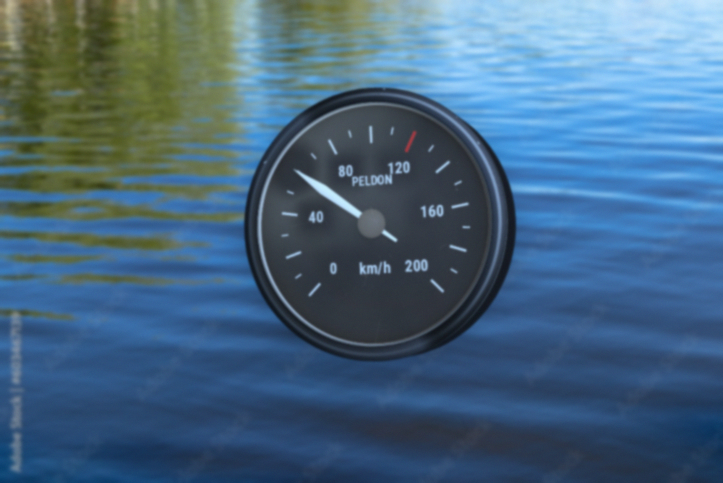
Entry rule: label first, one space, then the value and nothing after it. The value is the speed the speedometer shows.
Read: 60 km/h
